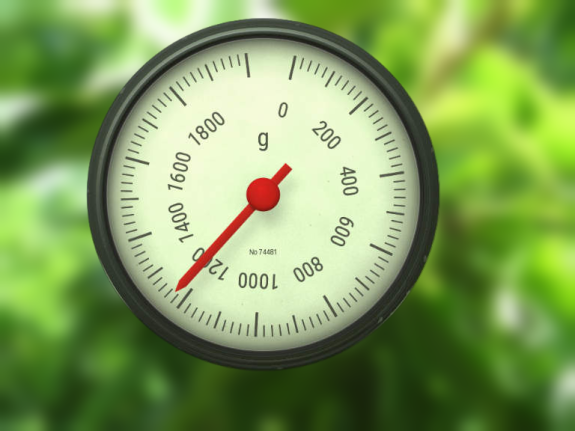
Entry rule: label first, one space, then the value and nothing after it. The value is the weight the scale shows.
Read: 1230 g
